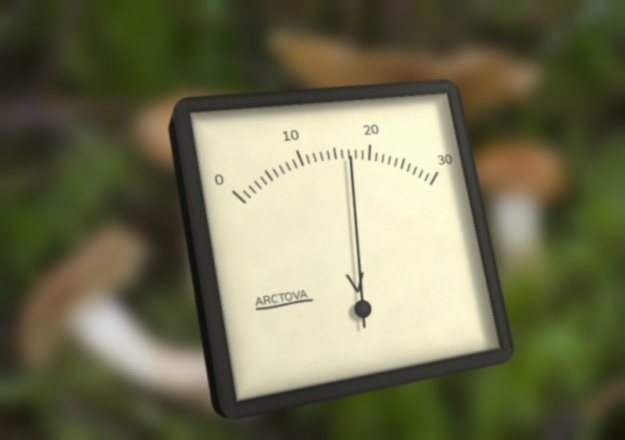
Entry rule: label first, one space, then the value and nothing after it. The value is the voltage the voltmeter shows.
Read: 17 V
